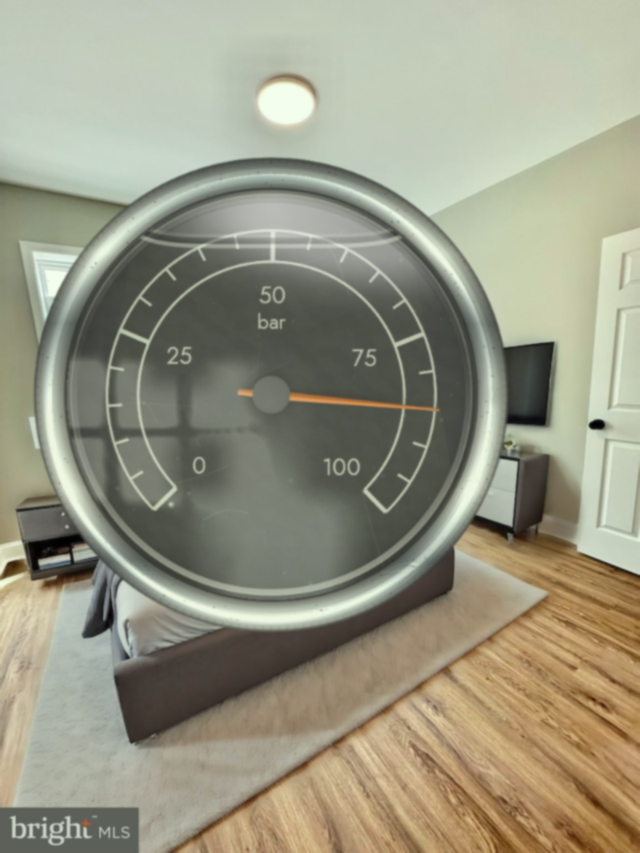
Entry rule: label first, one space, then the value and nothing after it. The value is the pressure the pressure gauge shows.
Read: 85 bar
